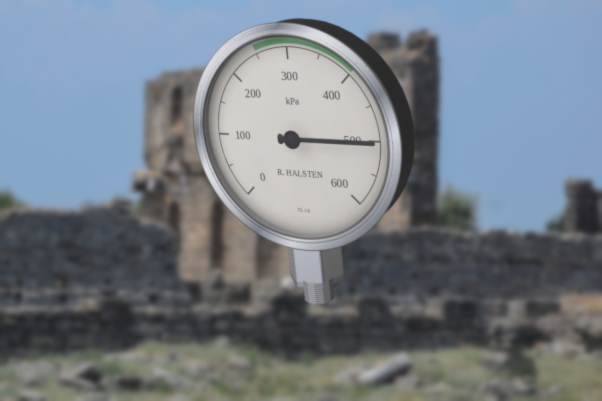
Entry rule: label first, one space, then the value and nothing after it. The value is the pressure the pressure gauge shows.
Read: 500 kPa
